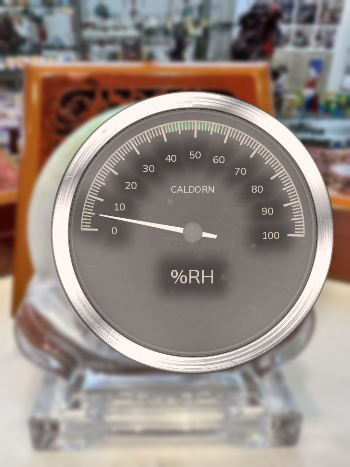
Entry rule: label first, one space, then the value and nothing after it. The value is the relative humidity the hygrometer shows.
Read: 5 %
